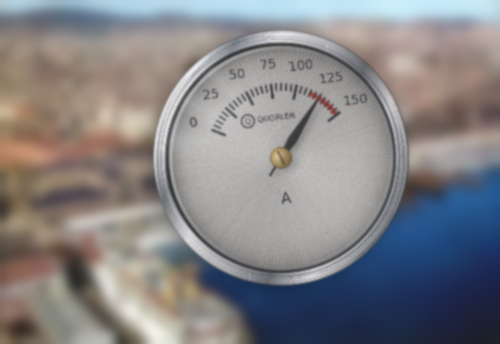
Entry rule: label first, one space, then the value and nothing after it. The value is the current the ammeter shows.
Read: 125 A
